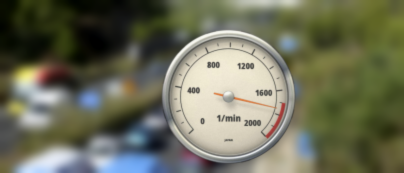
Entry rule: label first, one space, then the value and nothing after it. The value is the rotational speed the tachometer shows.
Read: 1750 rpm
